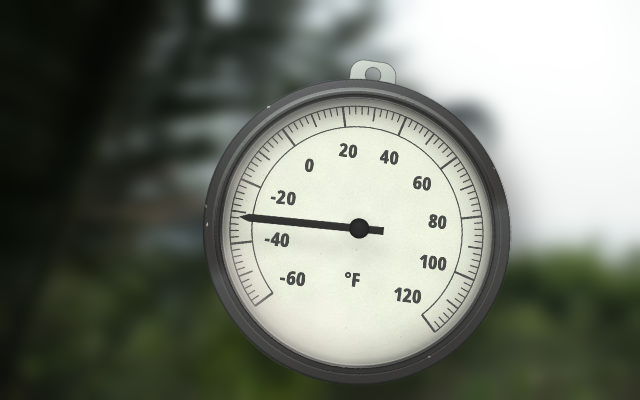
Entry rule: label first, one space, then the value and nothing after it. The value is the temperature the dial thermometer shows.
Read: -32 °F
